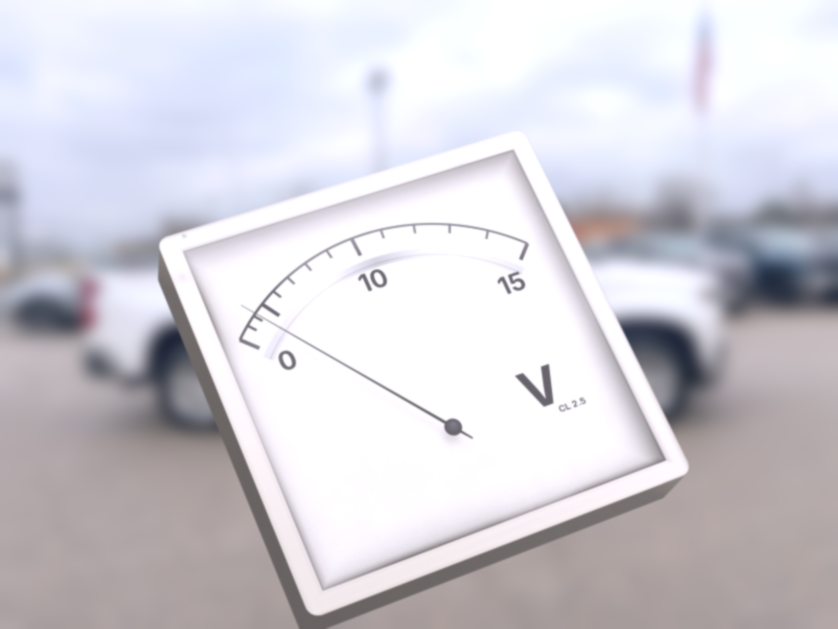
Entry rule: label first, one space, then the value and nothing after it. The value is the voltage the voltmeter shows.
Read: 4 V
